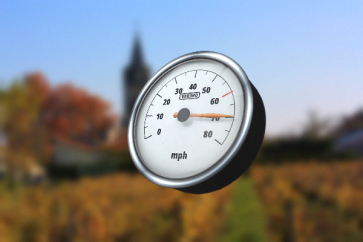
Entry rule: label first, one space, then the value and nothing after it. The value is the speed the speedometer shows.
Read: 70 mph
